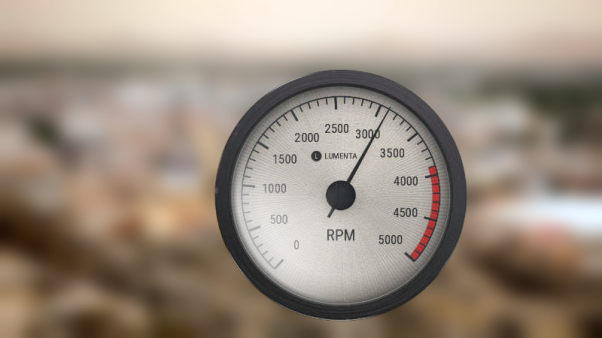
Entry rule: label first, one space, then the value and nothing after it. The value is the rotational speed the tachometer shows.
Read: 3100 rpm
